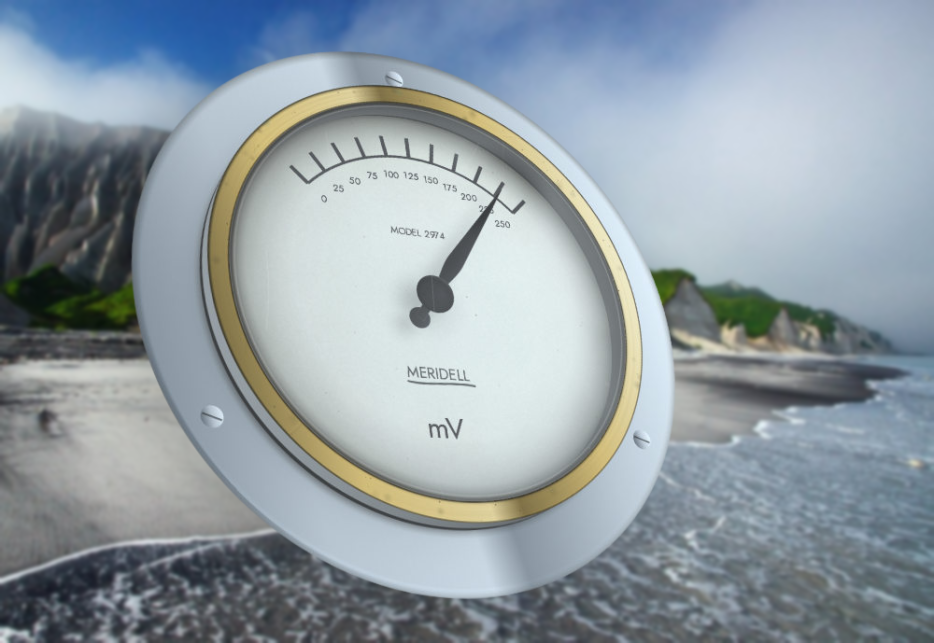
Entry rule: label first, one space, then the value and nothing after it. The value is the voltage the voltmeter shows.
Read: 225 mV
